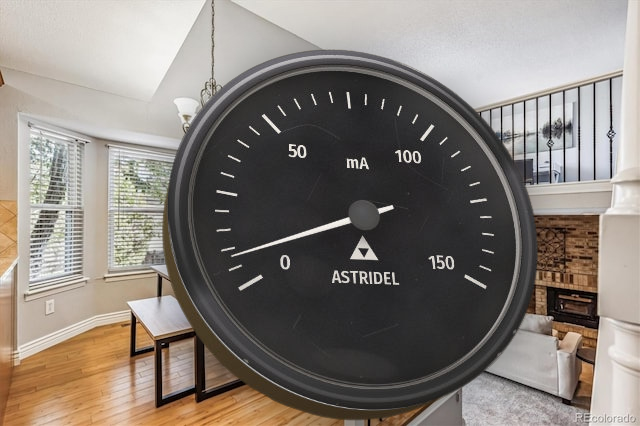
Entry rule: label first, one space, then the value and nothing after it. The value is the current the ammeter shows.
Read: 7.5 mA
